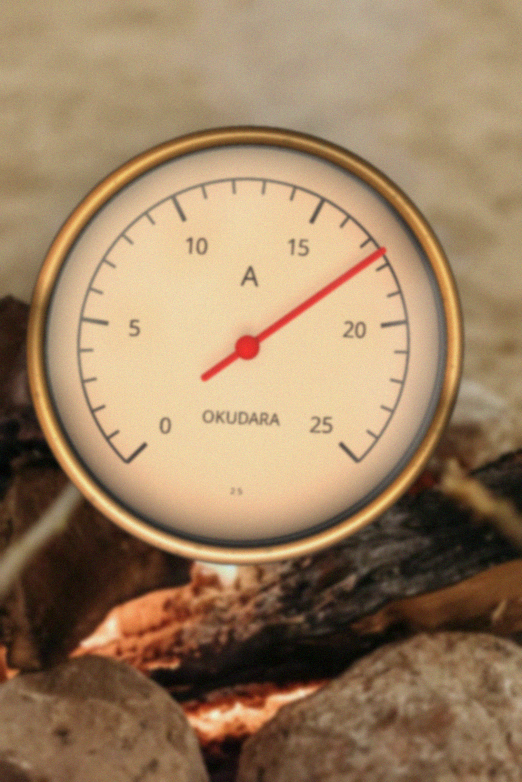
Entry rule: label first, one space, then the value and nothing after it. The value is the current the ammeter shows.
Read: 17.5 A
